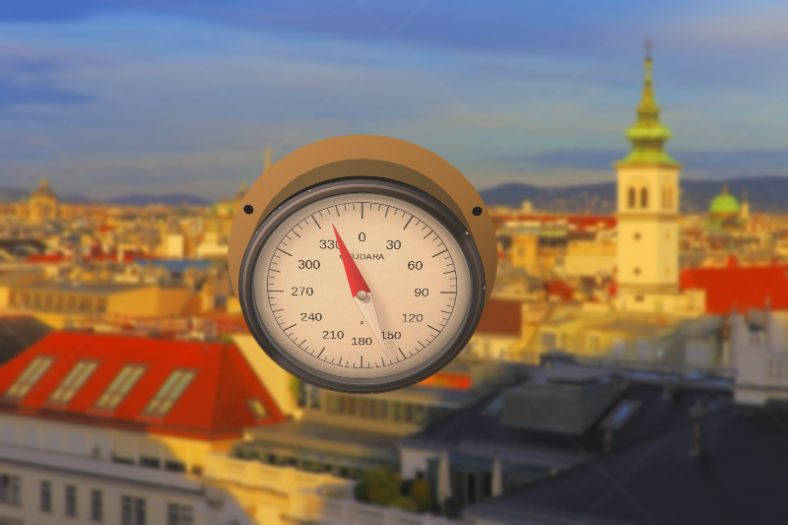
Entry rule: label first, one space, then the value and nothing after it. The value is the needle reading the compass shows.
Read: 340 °
